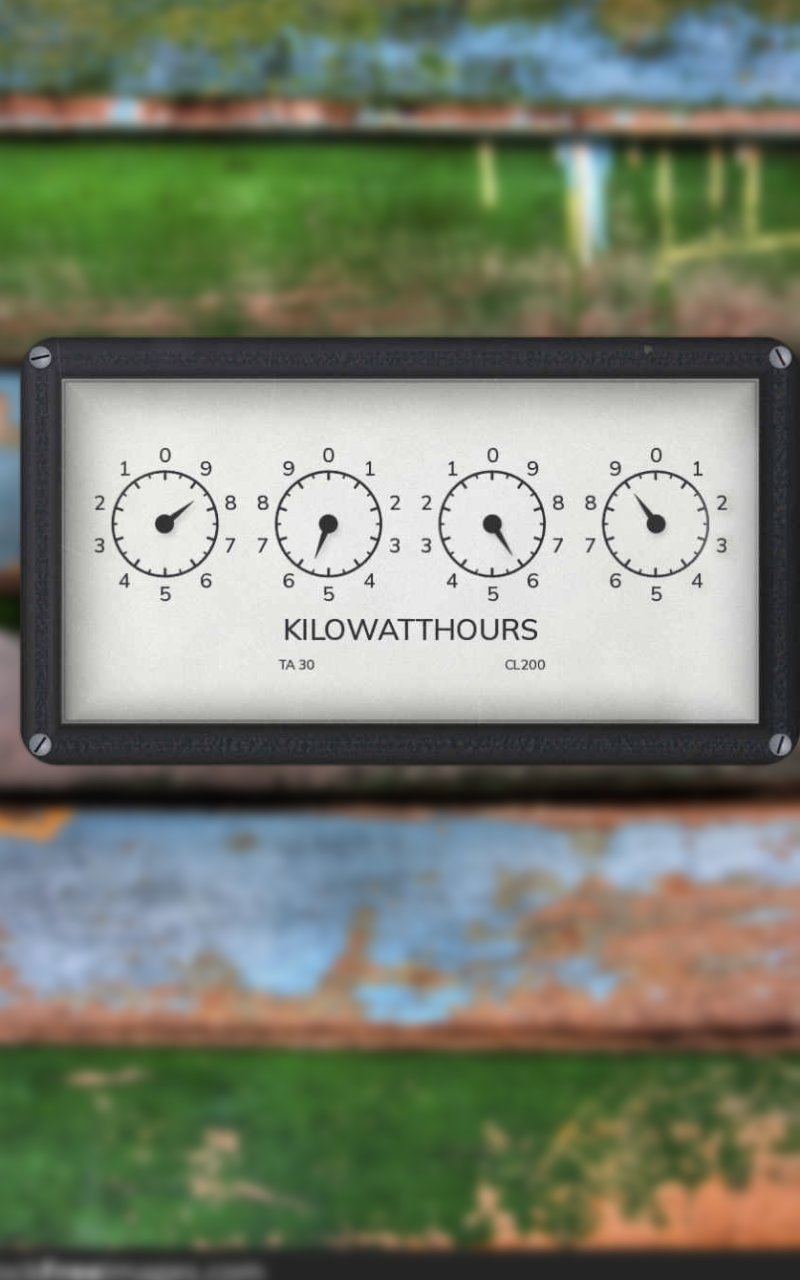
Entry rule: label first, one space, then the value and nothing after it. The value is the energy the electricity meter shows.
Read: 8559 kWh
